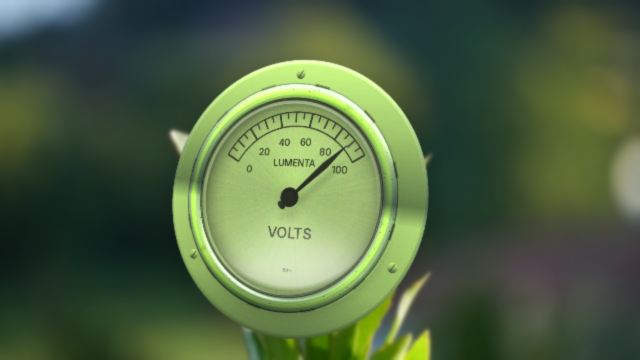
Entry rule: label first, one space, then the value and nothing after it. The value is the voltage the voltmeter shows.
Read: 90 V
